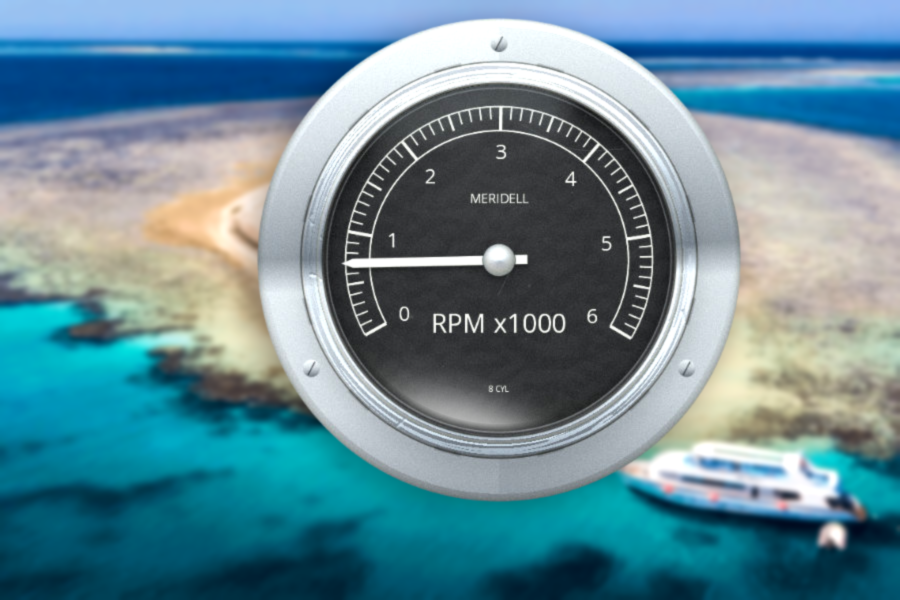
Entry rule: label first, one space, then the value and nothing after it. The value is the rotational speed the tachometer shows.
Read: 700 rpm
